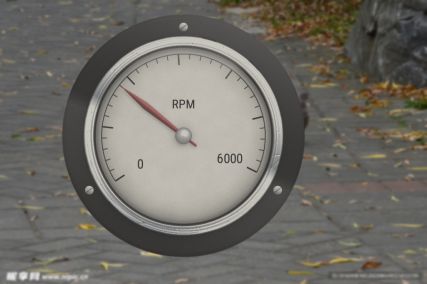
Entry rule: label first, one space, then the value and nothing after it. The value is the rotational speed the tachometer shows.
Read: 1800 rpm
